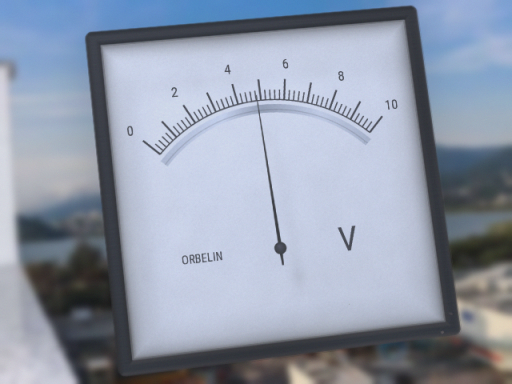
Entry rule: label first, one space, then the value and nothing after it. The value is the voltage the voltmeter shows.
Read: 4.8 V
